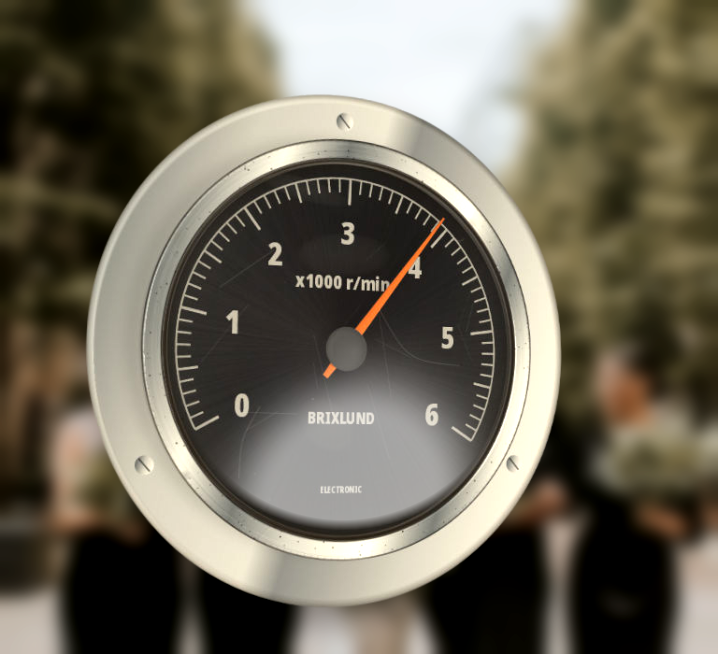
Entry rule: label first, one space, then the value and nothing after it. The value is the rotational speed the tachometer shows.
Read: 3900 rpm
